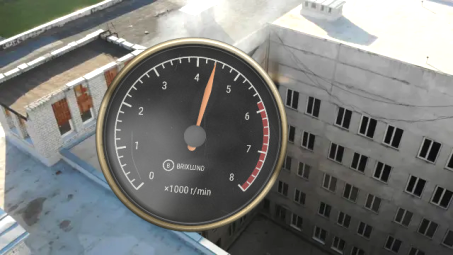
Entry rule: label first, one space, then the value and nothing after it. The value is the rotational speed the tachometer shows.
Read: 4400 rpm
